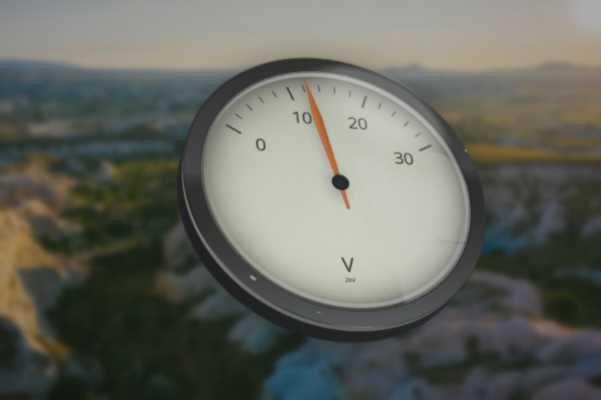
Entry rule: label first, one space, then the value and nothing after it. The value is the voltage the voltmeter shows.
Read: 12 V
